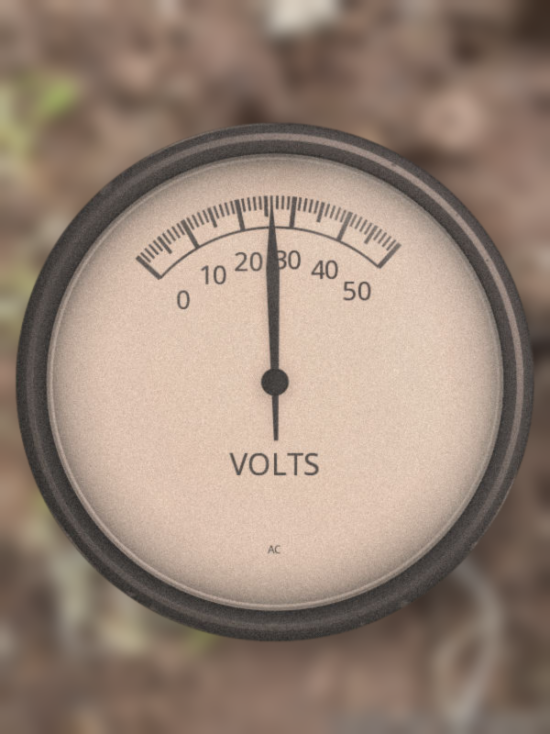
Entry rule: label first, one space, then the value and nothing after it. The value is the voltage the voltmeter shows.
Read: 26 V
